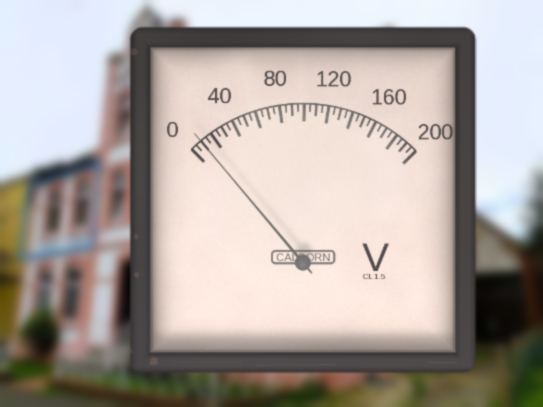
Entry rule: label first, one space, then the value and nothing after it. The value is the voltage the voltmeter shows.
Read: 10 V
